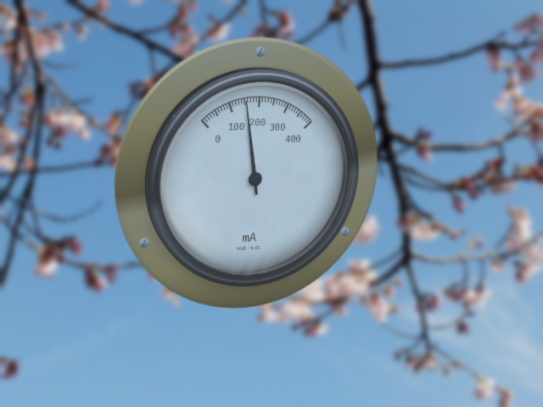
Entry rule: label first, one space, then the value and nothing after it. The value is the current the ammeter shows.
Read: 150 mA
